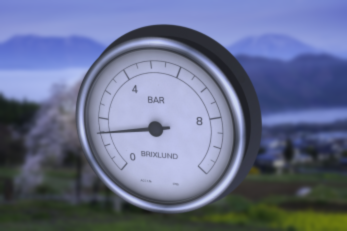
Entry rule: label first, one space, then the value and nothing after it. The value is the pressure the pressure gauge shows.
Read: 1.5 bar
